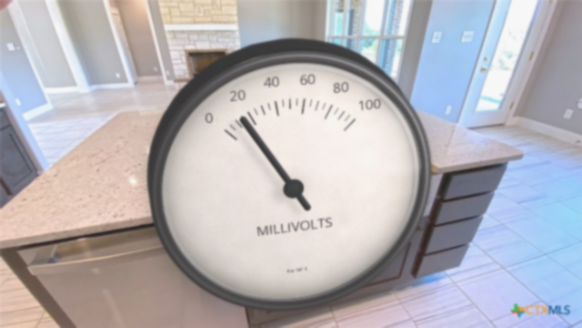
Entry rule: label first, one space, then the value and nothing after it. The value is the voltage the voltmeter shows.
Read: 15 mV
